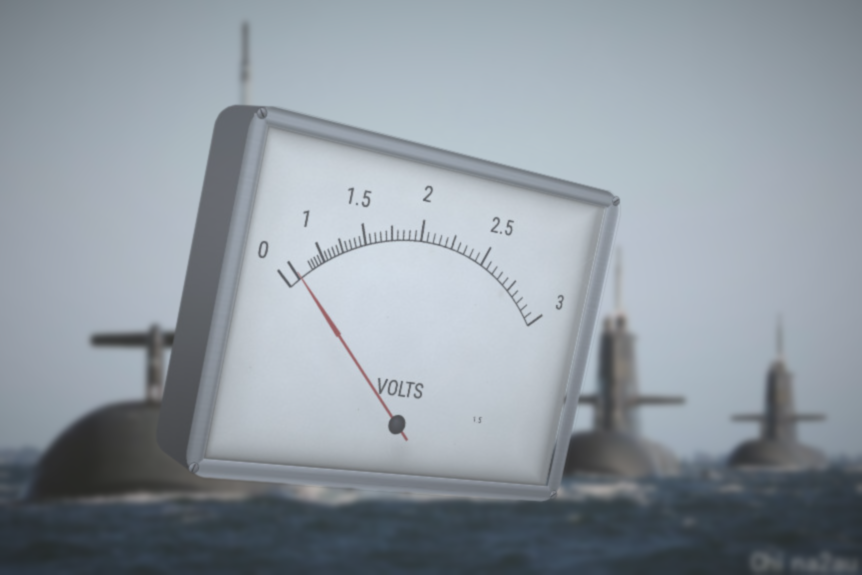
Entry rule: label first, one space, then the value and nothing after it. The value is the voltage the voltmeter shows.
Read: 0.5 V
